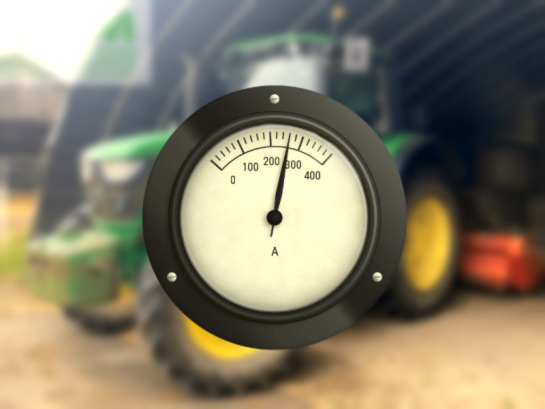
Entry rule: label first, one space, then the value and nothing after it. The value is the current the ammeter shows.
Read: 260 A
